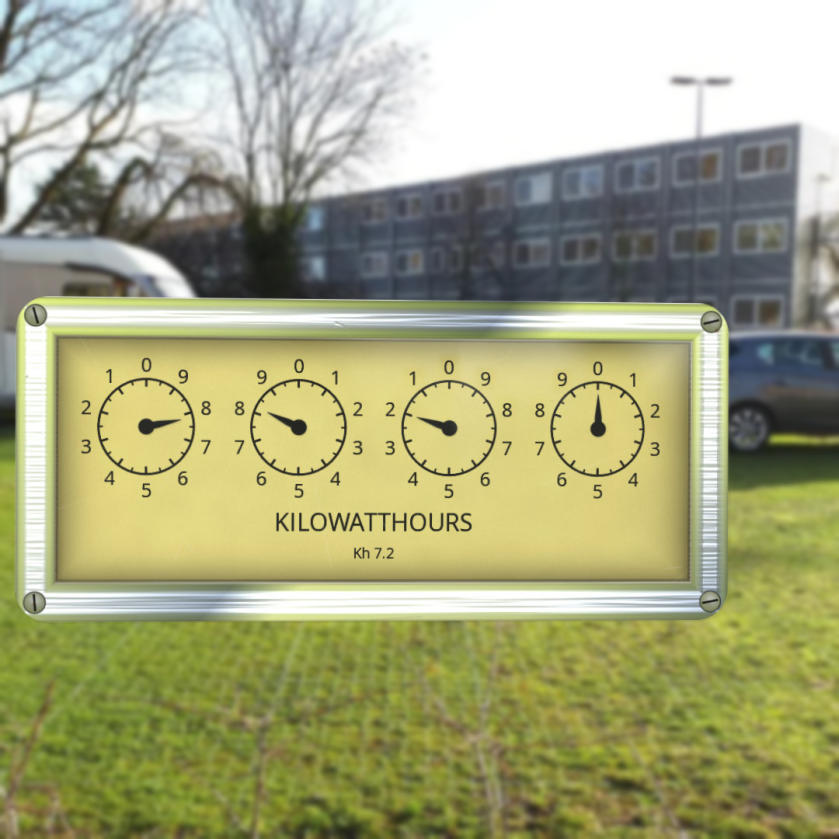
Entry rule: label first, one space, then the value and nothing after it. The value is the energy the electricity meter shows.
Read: 7820 kWh
